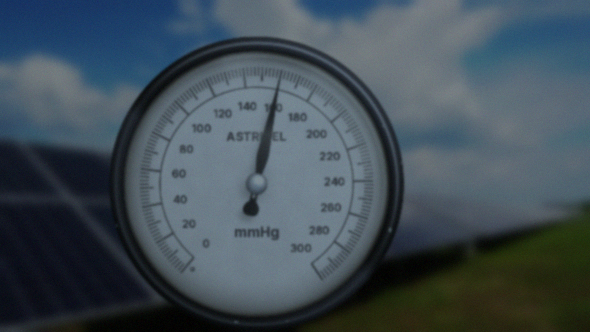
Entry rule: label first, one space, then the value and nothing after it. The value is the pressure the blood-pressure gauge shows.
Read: 160 mmHg
